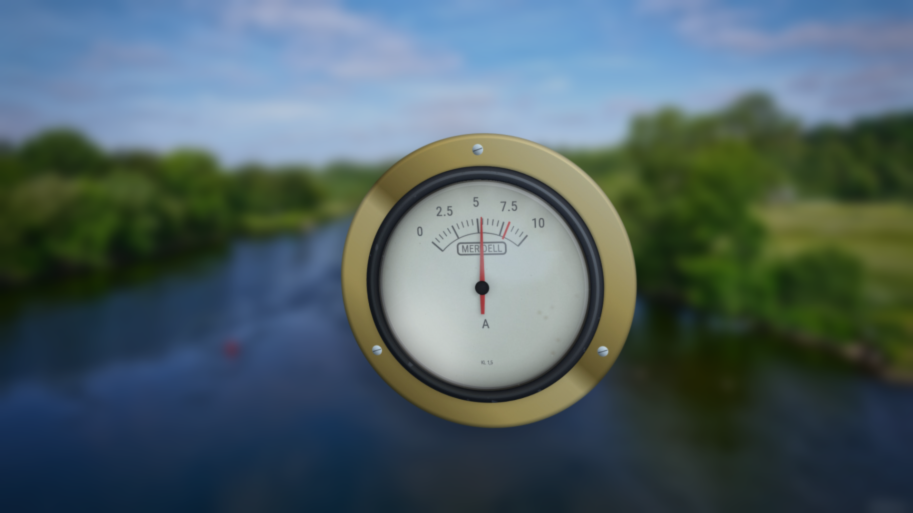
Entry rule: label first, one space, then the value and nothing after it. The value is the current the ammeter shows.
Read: 5.5 A
